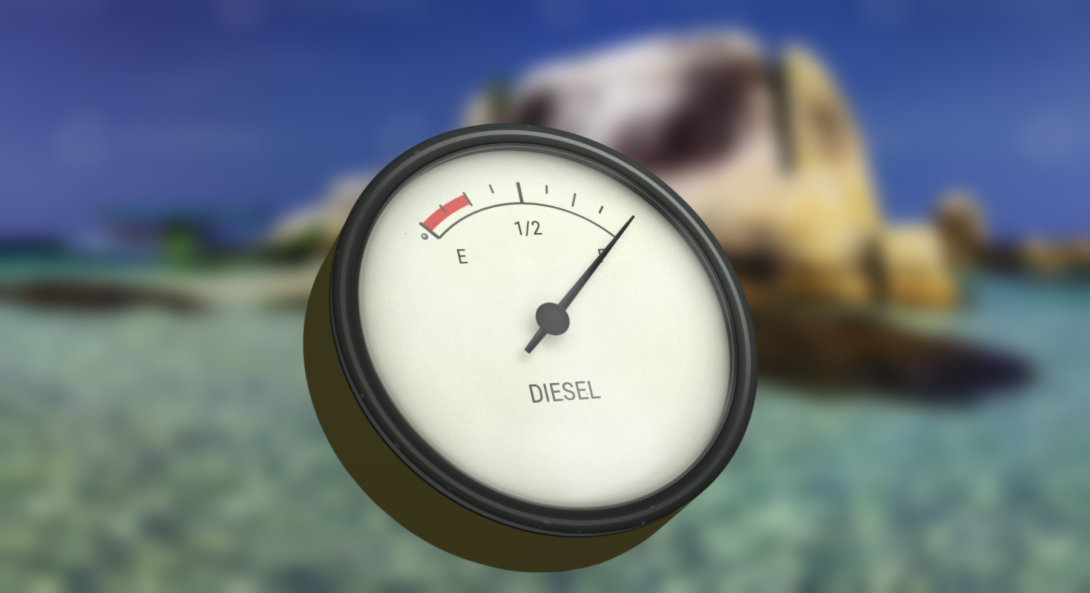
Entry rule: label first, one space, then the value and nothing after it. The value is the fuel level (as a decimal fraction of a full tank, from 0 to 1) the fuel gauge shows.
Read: 1
